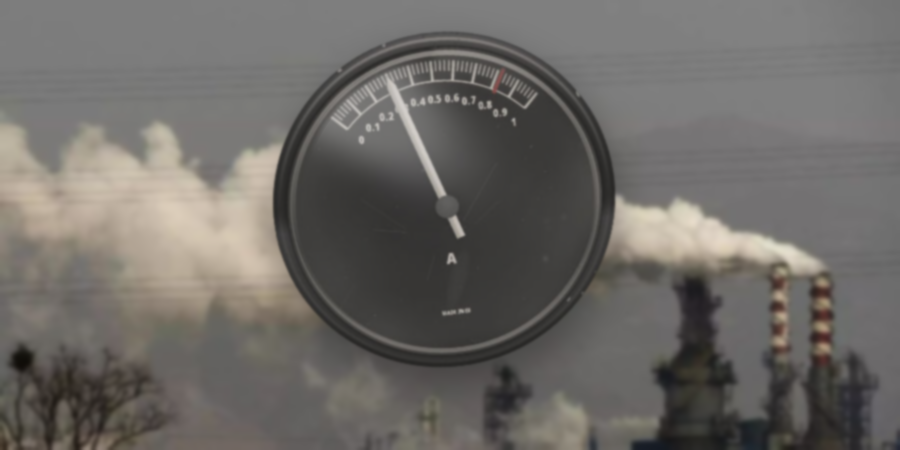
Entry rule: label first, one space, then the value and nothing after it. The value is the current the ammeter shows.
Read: 0.3 A
